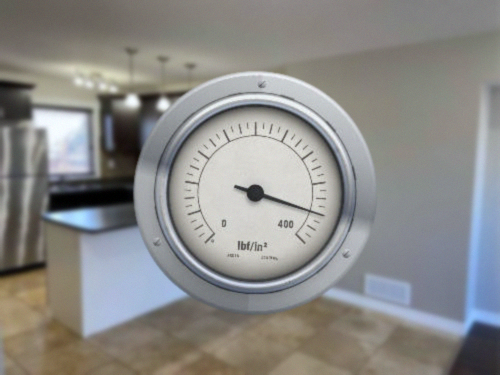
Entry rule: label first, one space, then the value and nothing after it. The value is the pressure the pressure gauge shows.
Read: 360 psi
